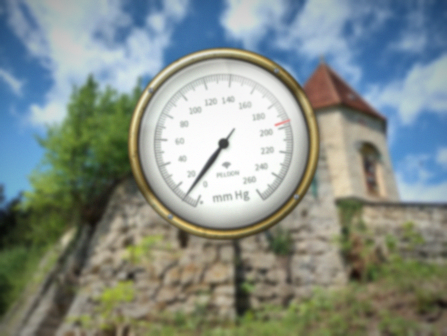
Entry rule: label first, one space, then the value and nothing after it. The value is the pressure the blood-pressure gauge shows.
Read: 10 mmHg
